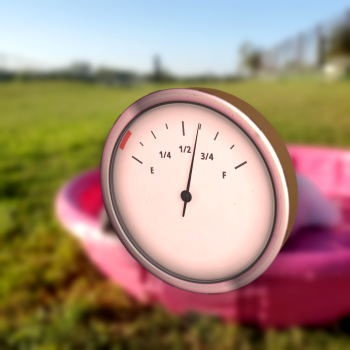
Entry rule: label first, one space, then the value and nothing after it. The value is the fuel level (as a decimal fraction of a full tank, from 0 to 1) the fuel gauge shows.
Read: 0.625
